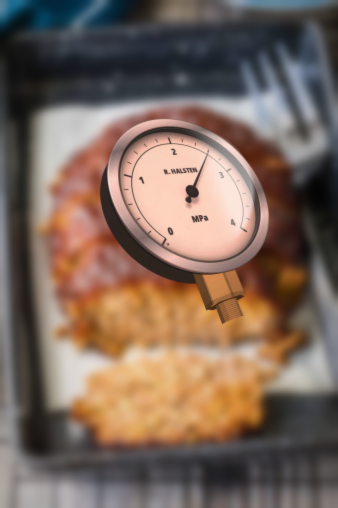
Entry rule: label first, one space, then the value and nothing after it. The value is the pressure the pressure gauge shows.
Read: 2.6 MPa
